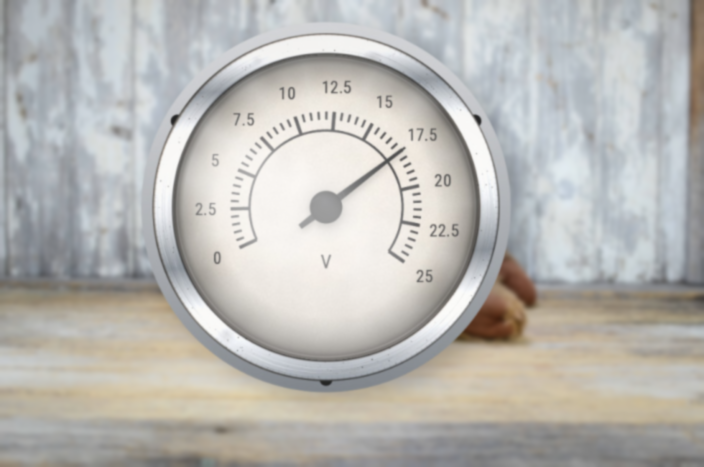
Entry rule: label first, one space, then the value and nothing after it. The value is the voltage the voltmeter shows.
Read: 17.5 V
